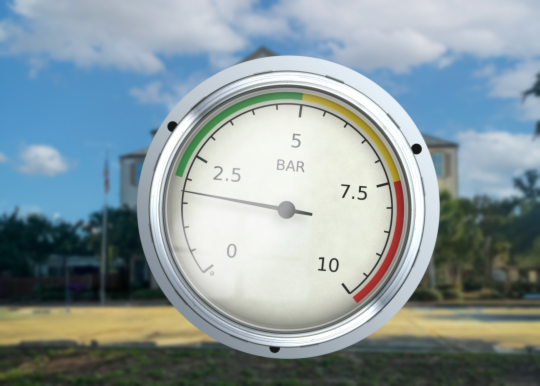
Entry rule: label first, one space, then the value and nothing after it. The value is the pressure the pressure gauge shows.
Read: 1.75 bar
